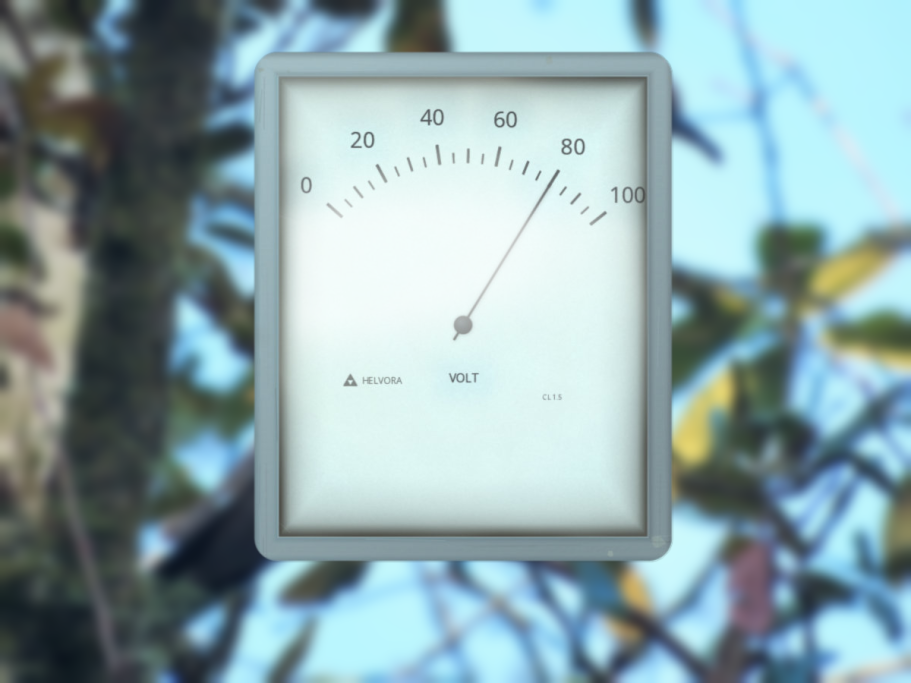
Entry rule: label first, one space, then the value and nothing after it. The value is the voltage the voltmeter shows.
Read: 80 V
